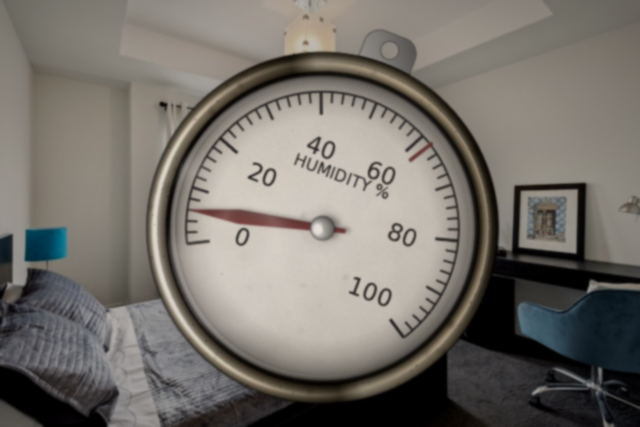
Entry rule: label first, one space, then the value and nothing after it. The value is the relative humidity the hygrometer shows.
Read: 6 %
